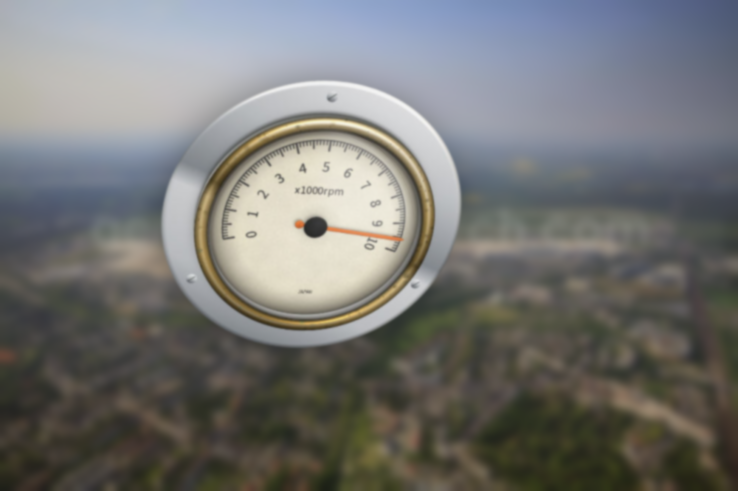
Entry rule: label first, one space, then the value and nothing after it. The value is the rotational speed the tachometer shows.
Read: 9500 rpm
